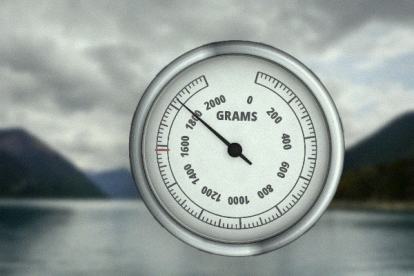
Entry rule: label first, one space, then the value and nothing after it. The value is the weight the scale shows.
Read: 1840 g
